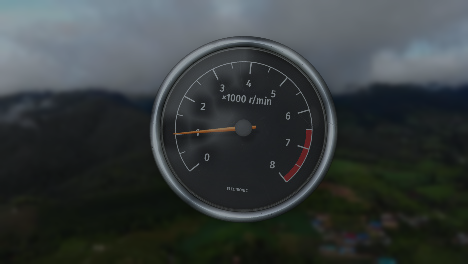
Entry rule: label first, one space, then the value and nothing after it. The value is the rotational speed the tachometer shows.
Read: 1000 rpm
